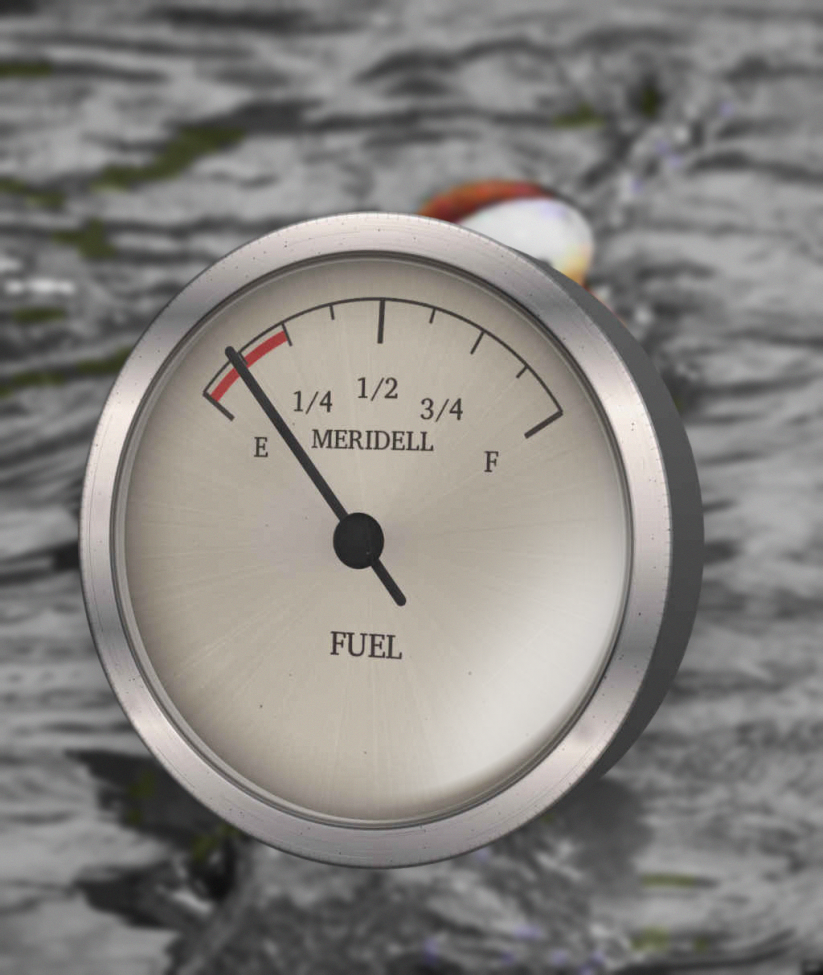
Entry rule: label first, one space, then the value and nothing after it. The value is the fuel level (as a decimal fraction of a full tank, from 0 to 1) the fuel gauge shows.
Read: 0.125
